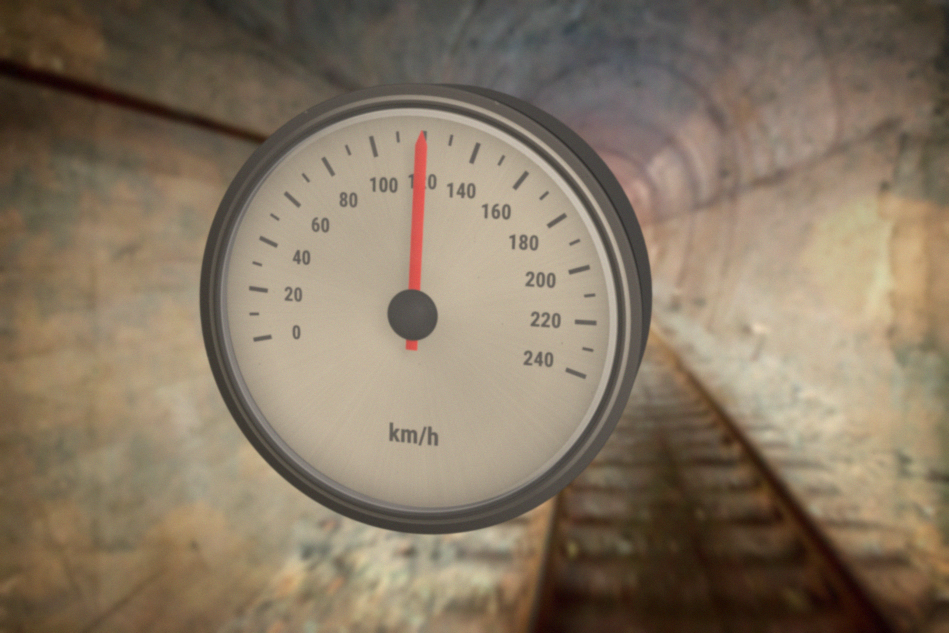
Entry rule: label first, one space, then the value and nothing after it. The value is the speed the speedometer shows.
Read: 120 km/h
